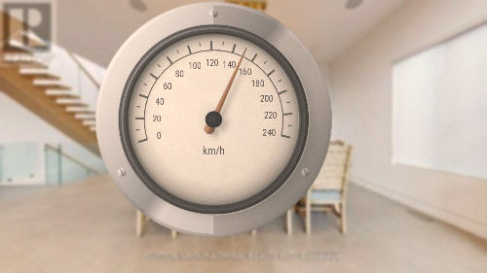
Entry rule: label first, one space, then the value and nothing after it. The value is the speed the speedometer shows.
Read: 150 km/h
